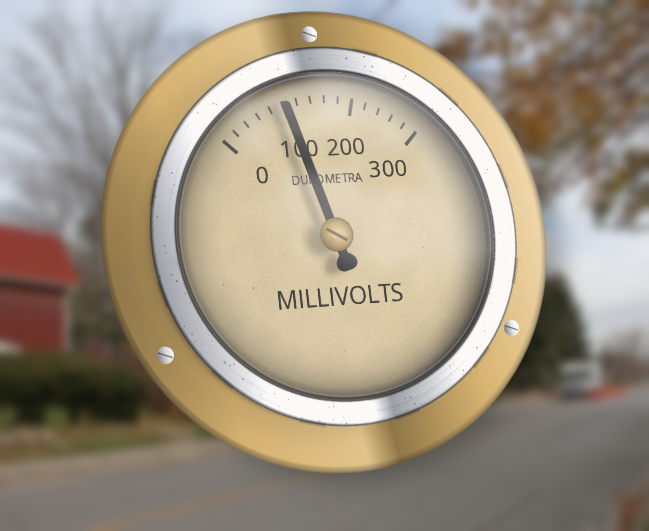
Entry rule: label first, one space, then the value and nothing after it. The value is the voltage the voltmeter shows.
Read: 100 mV
